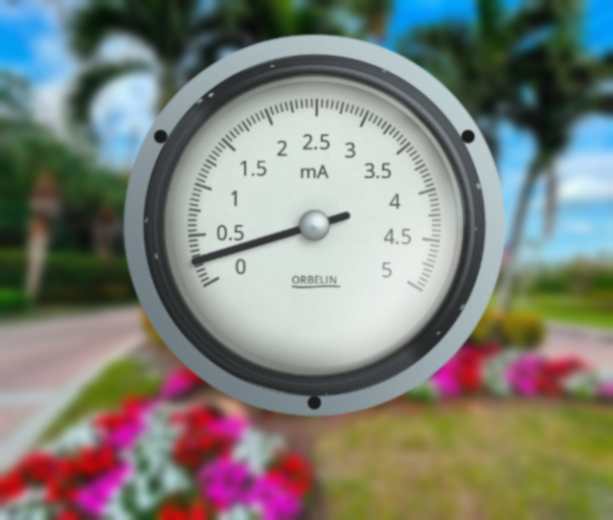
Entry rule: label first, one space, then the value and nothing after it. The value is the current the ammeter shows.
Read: 0.25 mA
